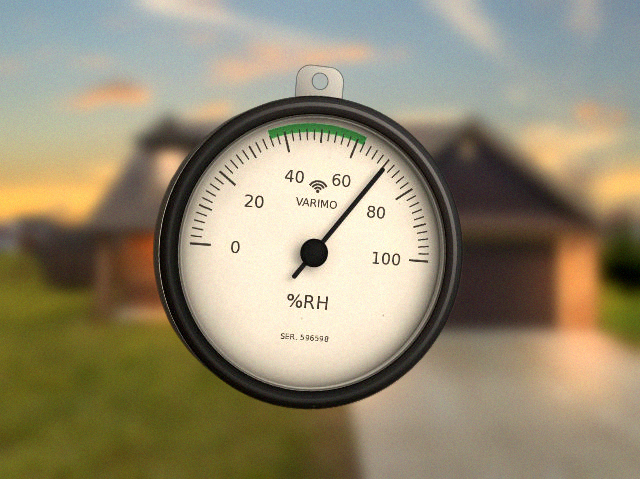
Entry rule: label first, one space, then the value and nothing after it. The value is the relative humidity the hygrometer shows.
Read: 70 %
